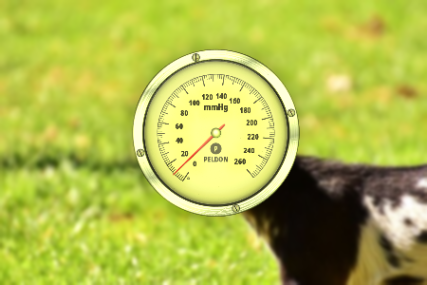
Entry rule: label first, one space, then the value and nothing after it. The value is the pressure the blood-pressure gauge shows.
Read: 10 mmHg
